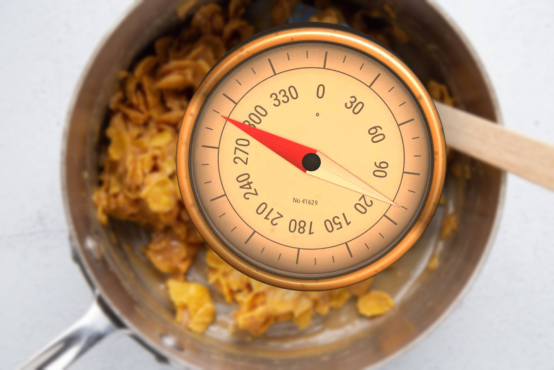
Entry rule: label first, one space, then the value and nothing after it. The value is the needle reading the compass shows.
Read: 290 °
